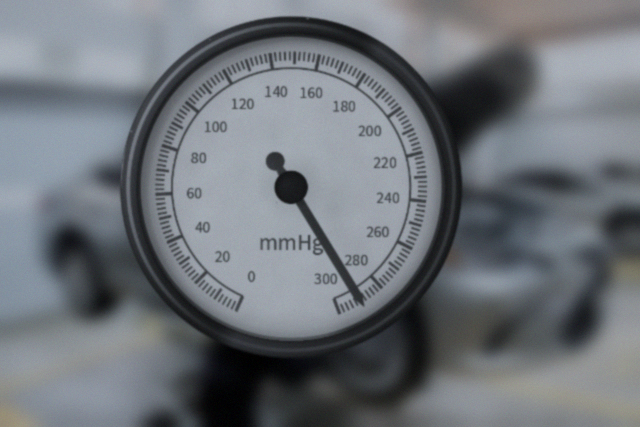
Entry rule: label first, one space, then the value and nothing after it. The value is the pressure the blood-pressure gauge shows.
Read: 290 mmHg
